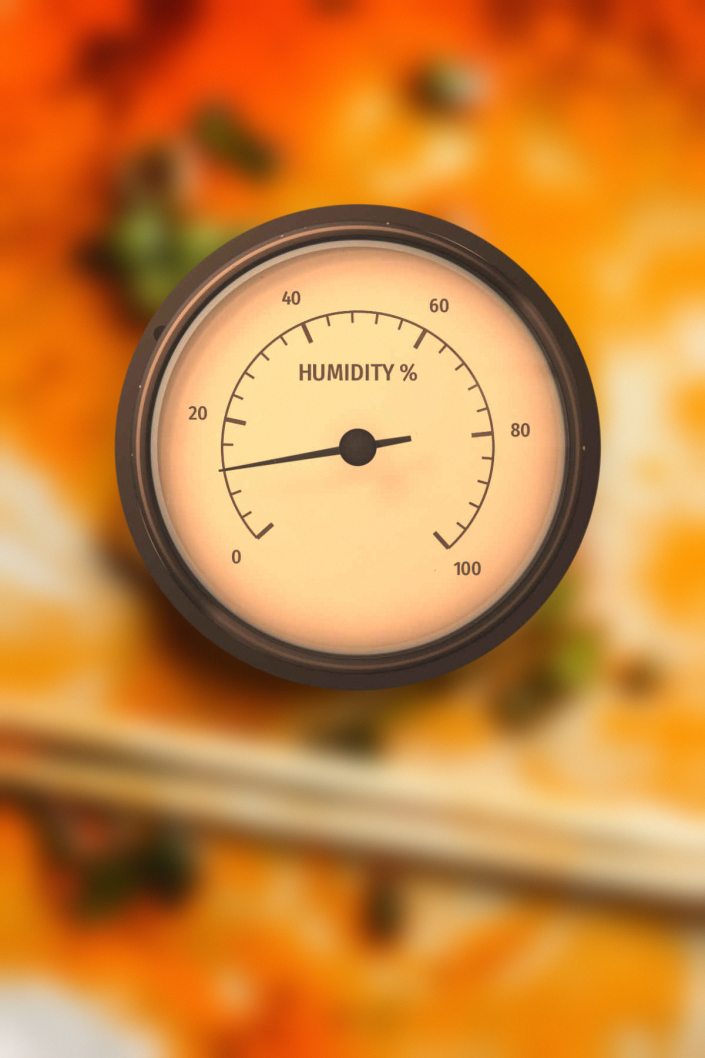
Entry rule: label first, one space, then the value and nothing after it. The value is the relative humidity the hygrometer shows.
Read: 12 %
